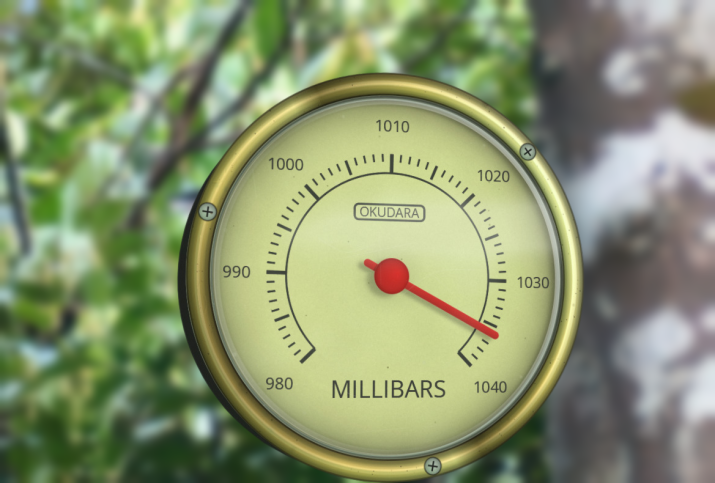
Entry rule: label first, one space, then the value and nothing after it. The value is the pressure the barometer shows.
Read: 1036 mbar
